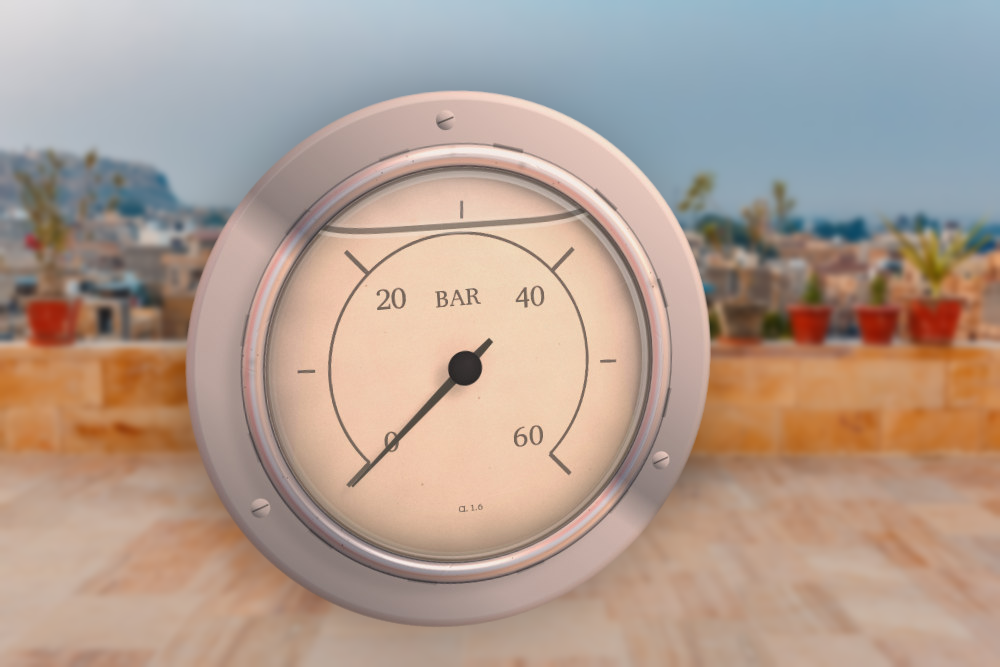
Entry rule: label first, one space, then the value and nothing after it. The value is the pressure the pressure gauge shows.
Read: 0 bar
